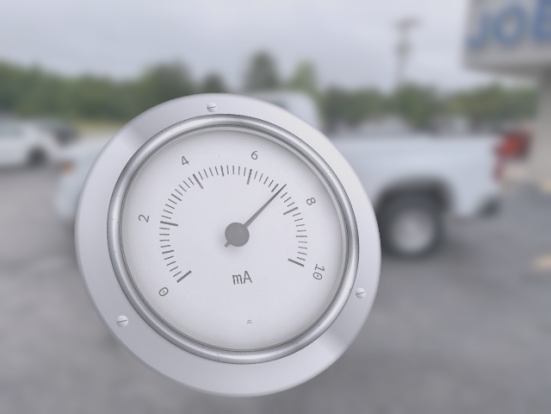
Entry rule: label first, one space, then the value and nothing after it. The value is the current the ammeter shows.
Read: 7.2 mA
